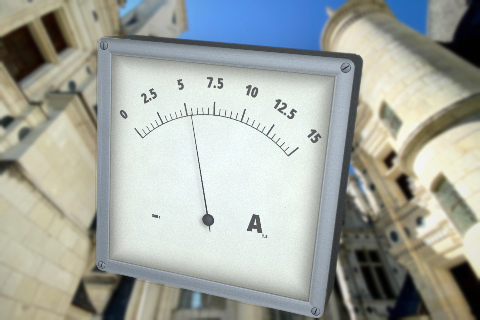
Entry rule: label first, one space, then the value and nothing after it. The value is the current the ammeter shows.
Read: 5.5 A
